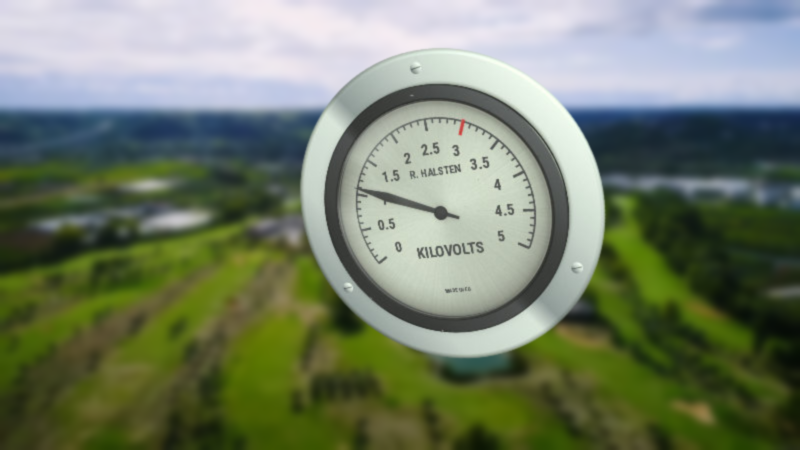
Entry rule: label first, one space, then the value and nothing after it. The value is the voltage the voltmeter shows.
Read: 1.1 kV
